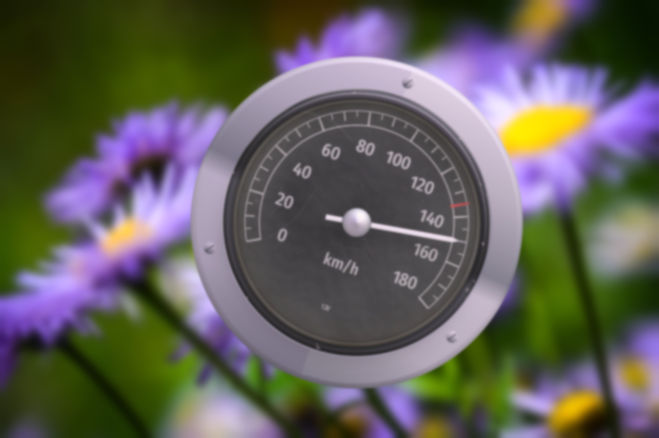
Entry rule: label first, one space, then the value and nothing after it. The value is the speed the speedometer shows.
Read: 150 km/h
